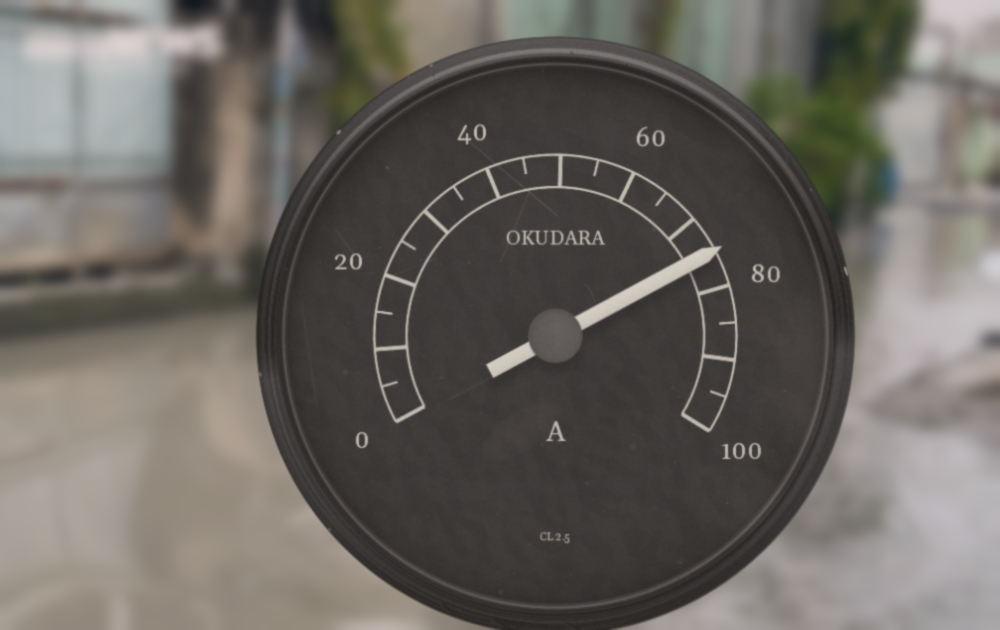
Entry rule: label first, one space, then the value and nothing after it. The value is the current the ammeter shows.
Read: 75 A
